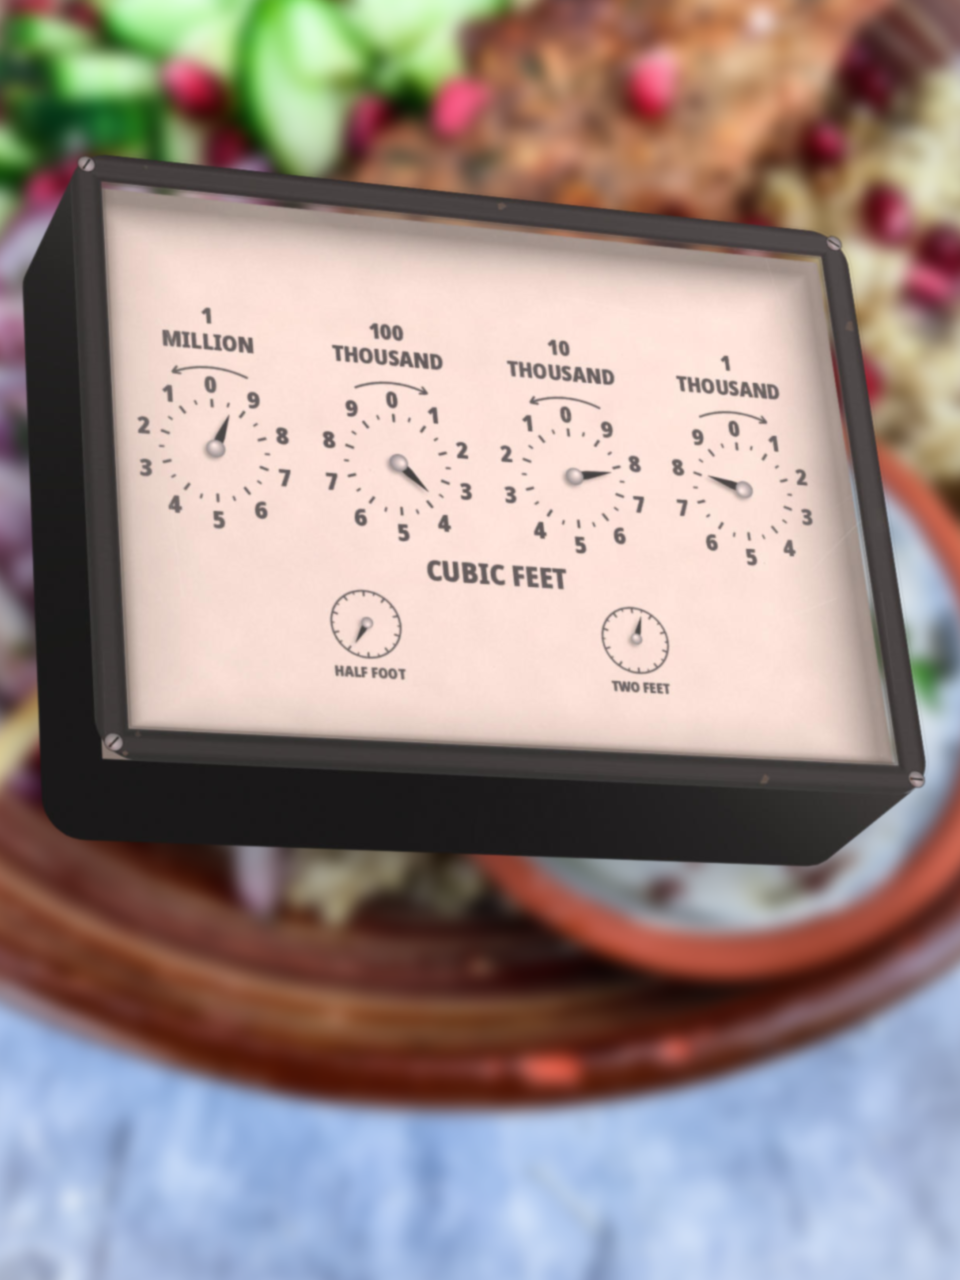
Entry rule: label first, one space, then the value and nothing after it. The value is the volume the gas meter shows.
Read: 937800 ft³
